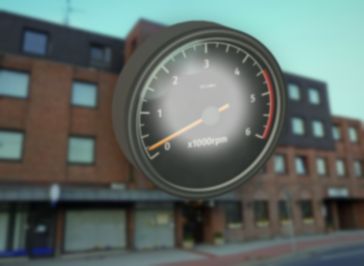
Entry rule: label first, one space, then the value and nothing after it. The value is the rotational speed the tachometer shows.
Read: 250 rpm
